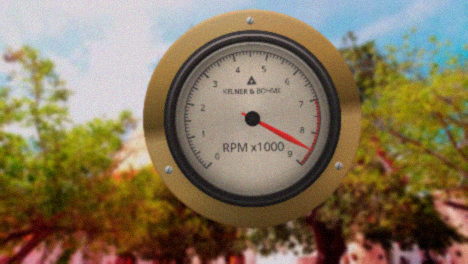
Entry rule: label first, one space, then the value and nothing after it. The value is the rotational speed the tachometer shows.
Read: 8500 rpm
